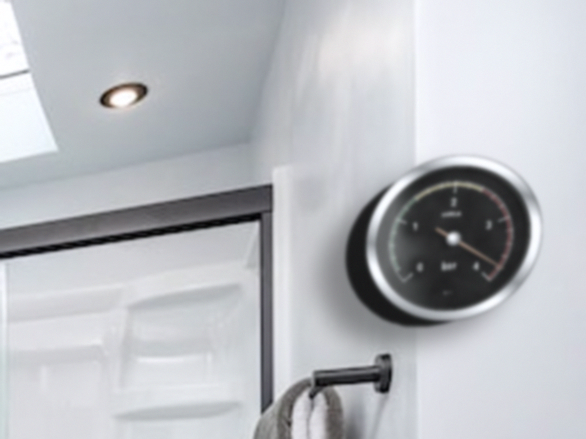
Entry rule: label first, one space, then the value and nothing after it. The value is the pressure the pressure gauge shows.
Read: 3.8 bar
